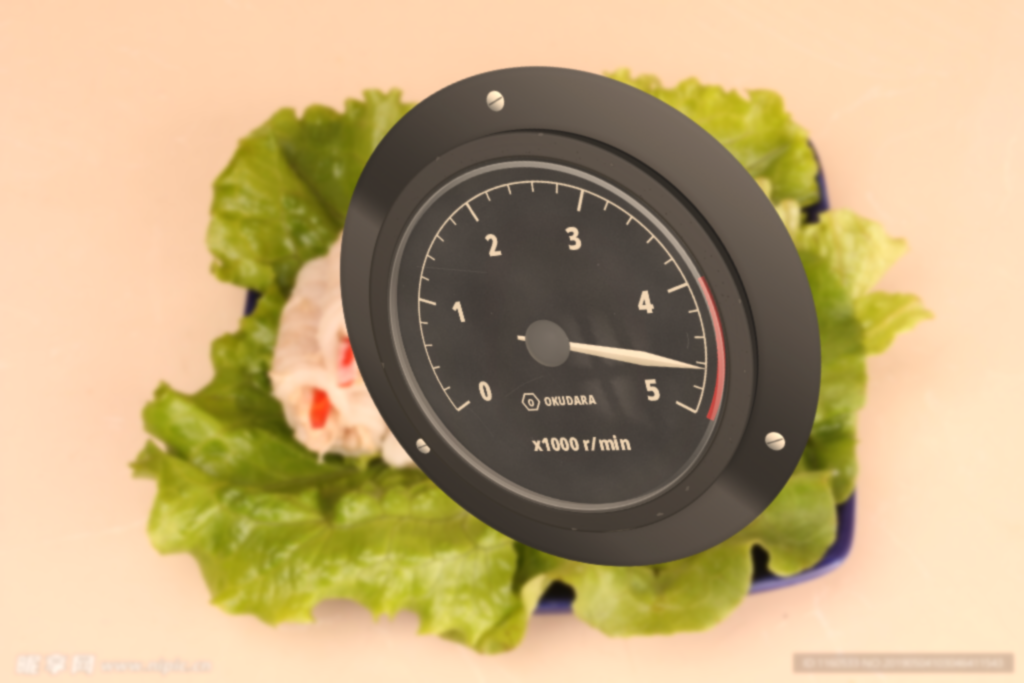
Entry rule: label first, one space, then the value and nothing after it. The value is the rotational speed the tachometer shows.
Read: 4600 rpm
